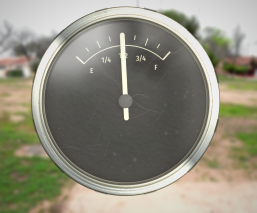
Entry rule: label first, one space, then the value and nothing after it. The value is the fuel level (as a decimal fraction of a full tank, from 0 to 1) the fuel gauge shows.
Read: 0.5
